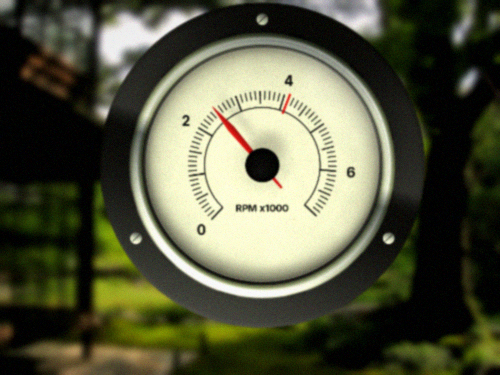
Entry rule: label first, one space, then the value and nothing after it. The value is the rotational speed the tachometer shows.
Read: 2500 rpm
